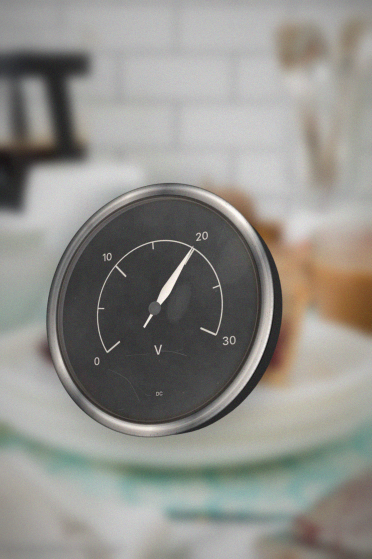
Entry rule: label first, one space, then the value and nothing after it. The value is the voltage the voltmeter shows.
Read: 20 V
